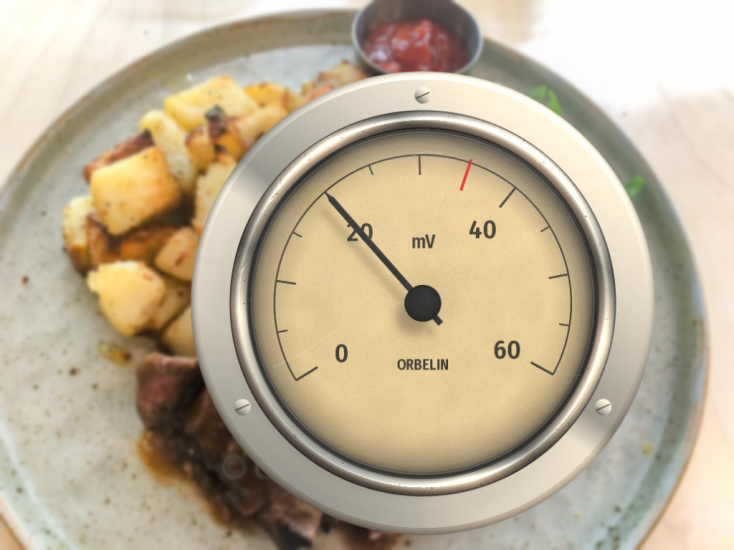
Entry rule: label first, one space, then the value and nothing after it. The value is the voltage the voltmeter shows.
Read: 20 mV
